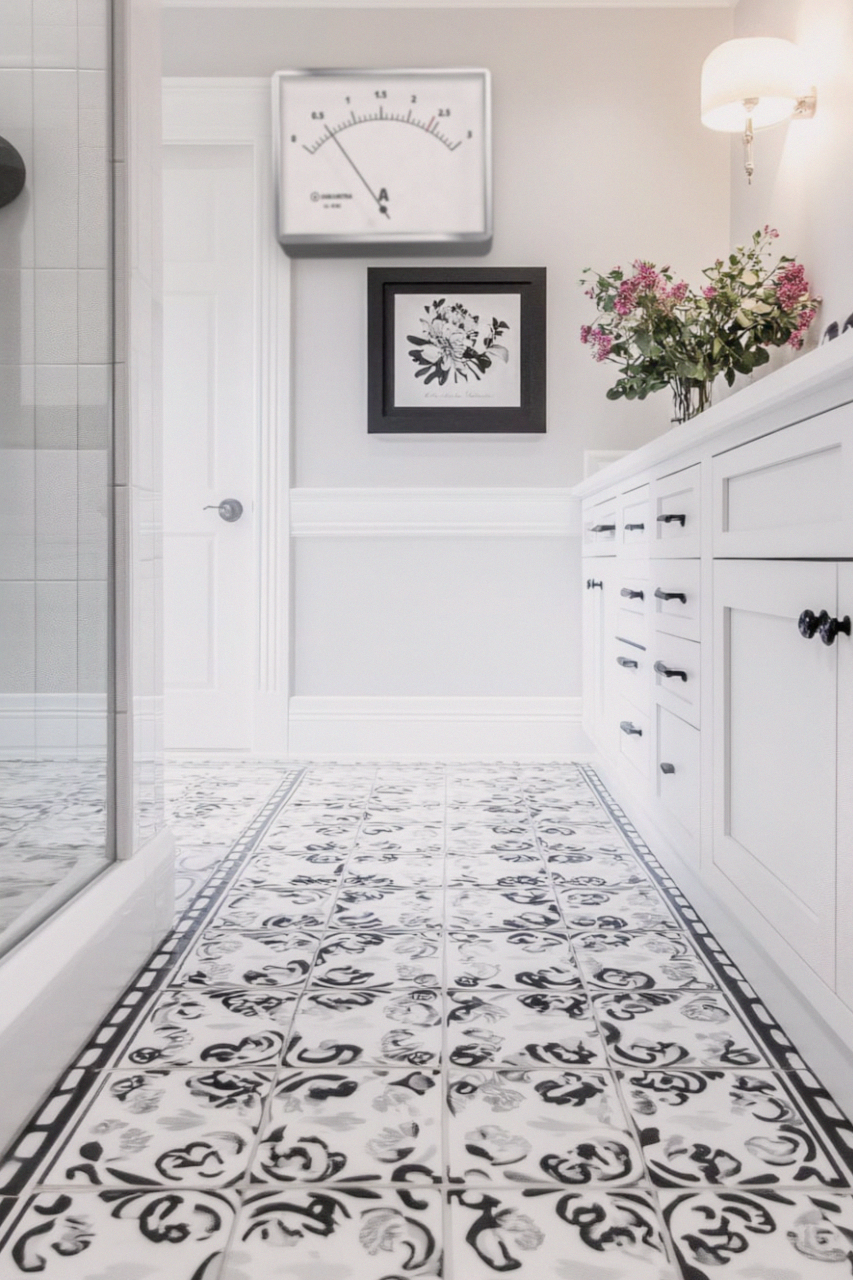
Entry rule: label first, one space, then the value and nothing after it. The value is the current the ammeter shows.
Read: 0.5 A
